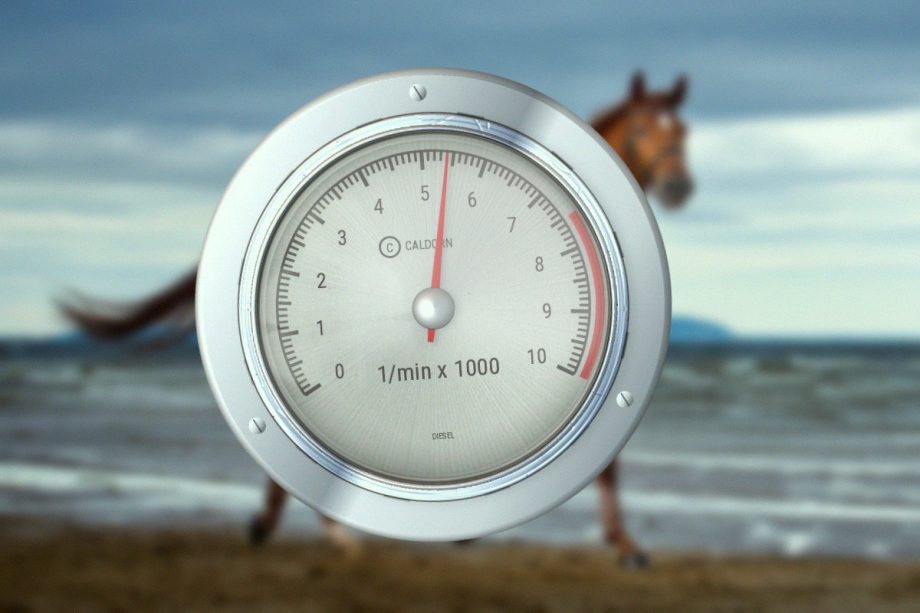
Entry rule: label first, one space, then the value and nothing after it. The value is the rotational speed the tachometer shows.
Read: 5400 rpm
